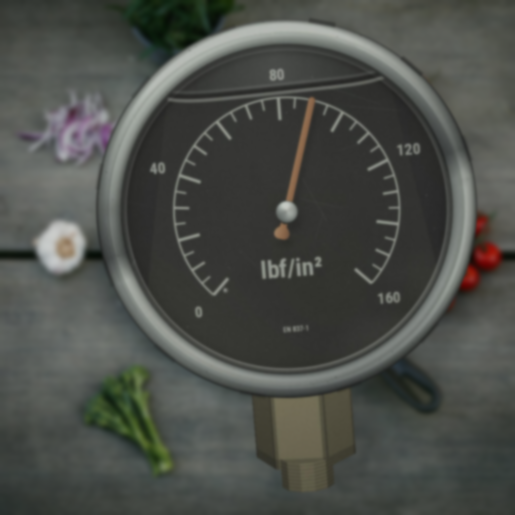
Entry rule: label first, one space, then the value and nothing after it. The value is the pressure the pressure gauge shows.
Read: 90 psi
